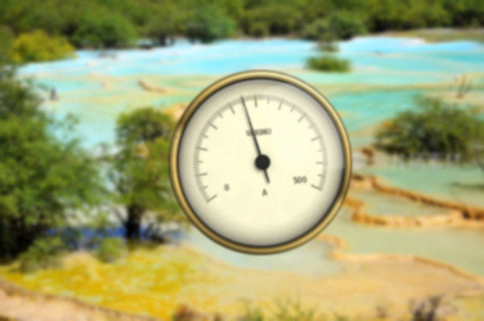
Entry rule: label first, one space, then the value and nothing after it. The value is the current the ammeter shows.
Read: 225 A
